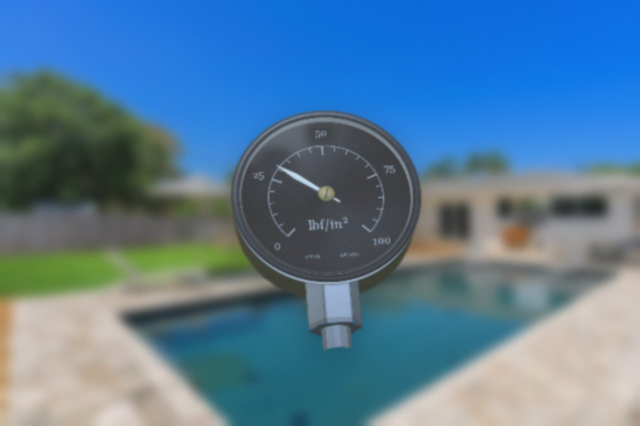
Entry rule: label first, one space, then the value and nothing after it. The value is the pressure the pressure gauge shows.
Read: 30 psi
